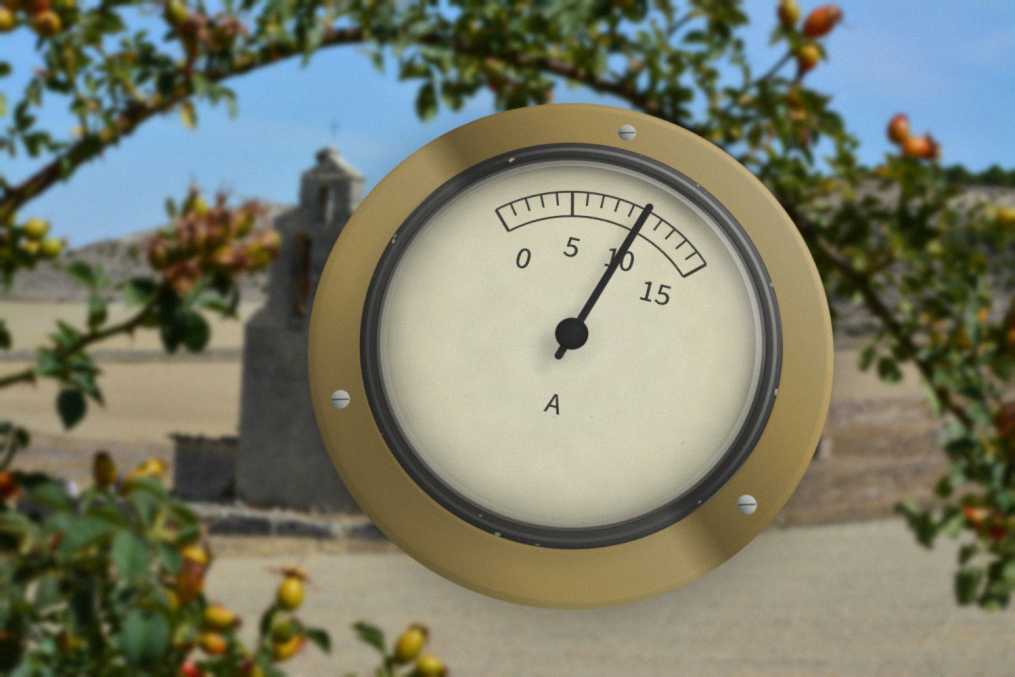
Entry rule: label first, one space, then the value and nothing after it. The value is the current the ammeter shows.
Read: 10 A
